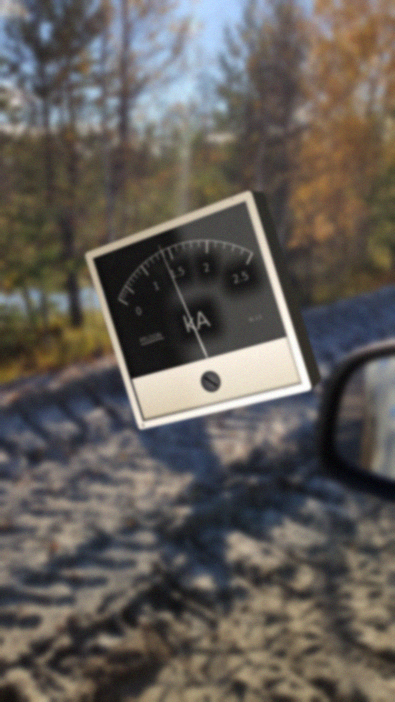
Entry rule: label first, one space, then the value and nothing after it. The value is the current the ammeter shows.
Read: 1.4 kA
